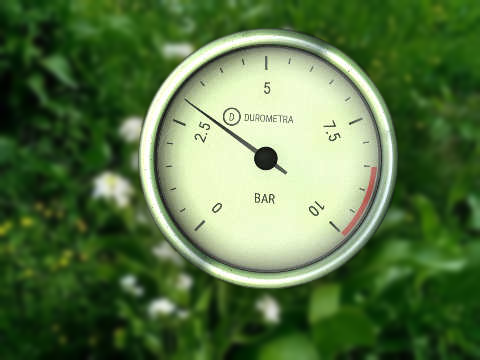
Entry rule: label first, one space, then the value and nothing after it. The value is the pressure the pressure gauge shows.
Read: 3 bar
